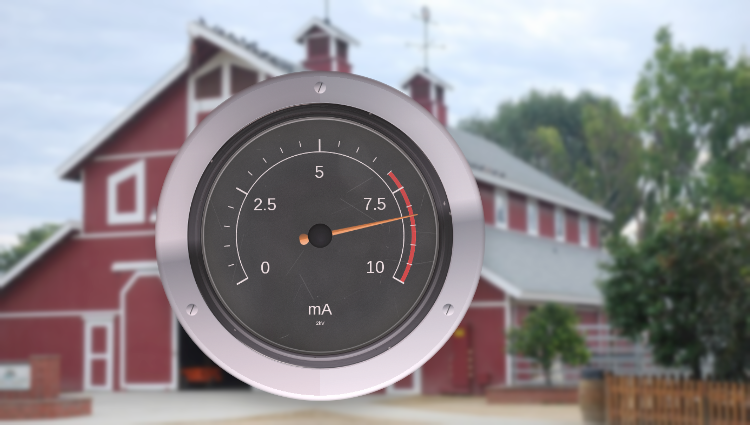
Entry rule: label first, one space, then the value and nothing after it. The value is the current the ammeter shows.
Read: 8.25 mA
